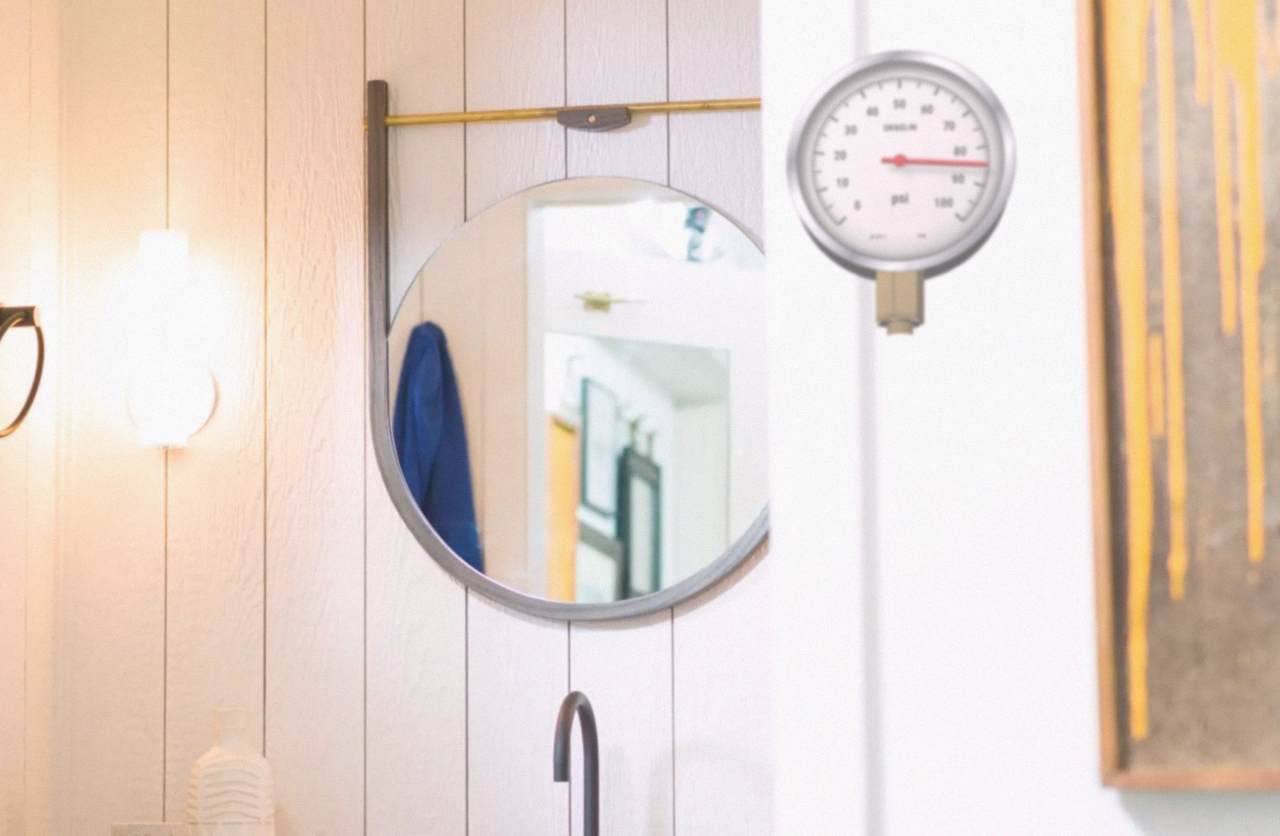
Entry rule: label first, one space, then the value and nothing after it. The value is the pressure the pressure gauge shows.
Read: 85 psi
